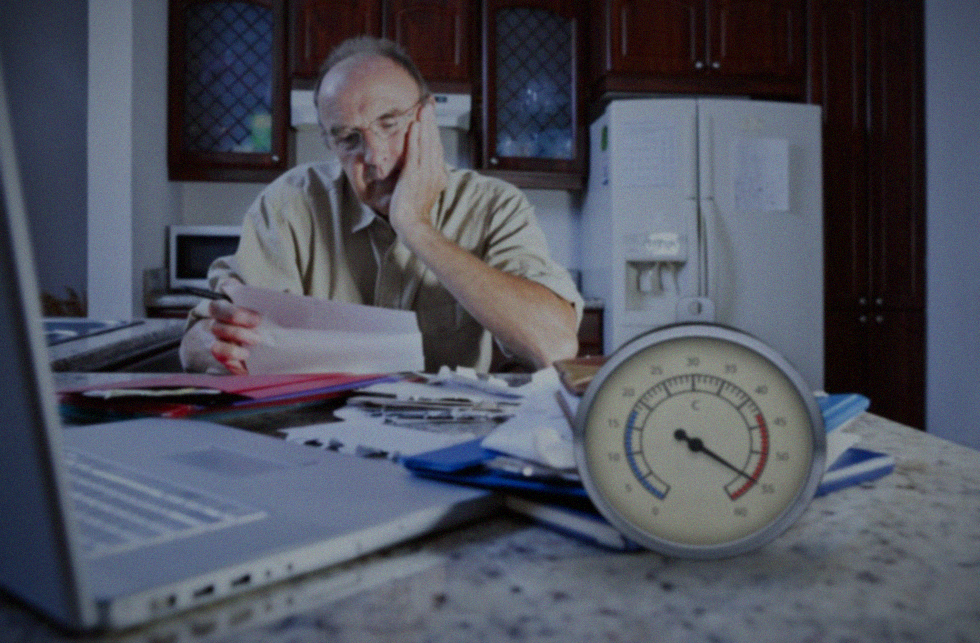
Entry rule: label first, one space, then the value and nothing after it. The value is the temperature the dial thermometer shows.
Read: 55 °C
